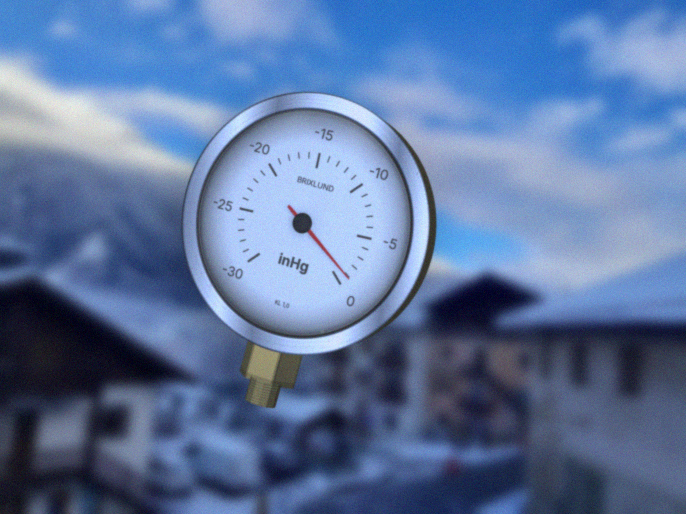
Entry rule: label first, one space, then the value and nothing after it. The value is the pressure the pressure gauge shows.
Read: -1 inHg
